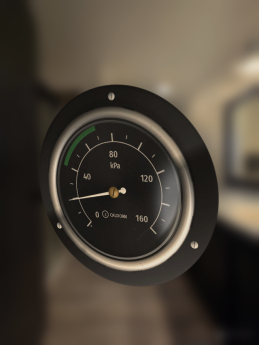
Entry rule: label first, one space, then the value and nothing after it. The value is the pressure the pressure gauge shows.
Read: 20 kPa
